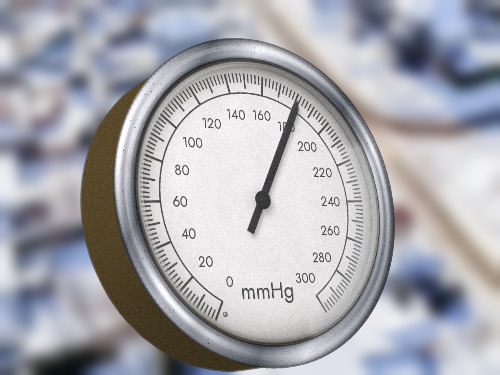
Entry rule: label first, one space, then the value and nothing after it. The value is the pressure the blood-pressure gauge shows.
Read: 180 mmHg
